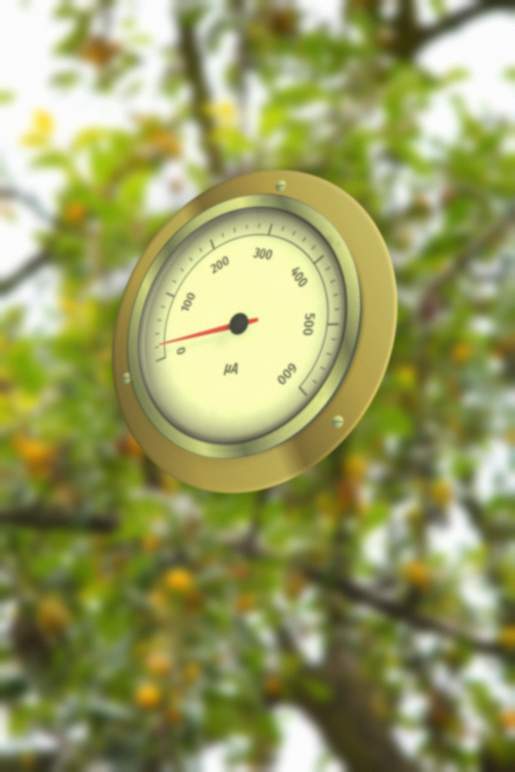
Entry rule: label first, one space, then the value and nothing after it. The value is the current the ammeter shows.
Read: 20 µA
